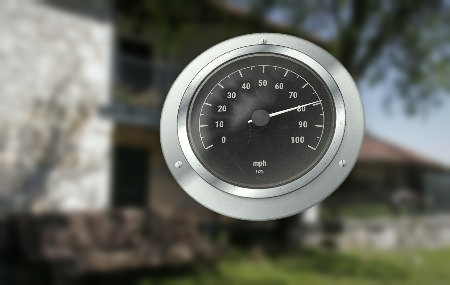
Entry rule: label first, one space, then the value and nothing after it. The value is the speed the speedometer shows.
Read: 80 mph
